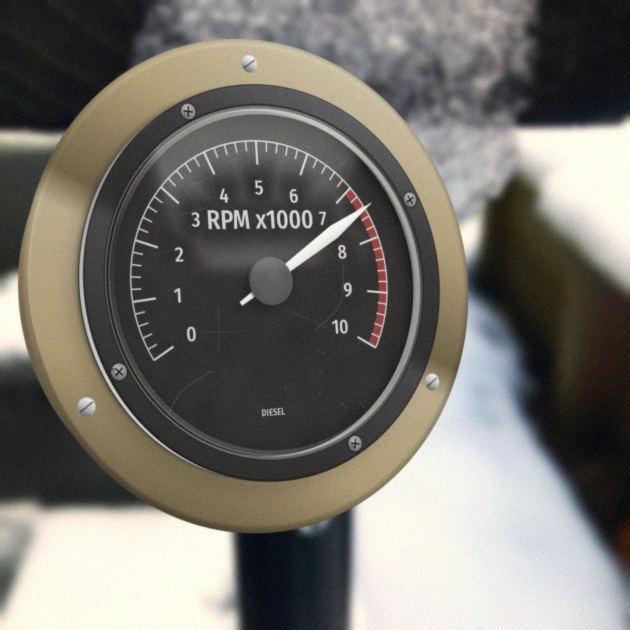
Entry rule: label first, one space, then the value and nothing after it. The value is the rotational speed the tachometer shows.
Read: 7400 rpm
